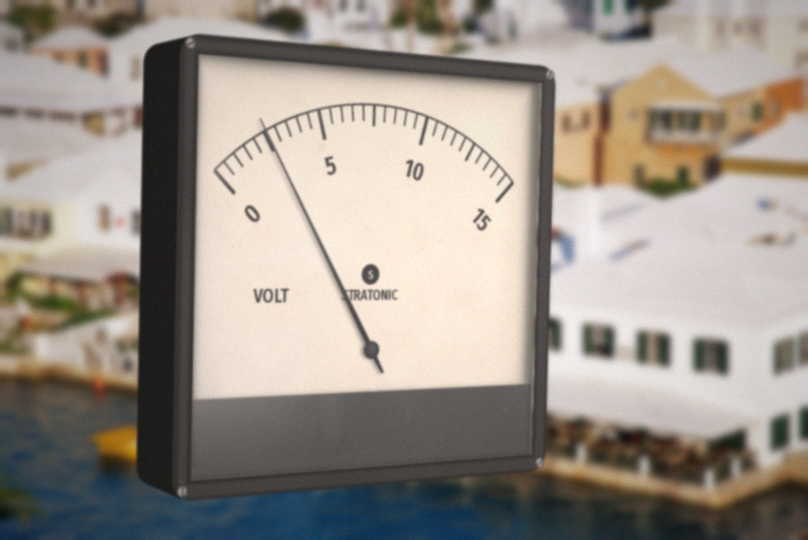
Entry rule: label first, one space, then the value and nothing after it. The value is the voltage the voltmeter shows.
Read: 2.5 V
